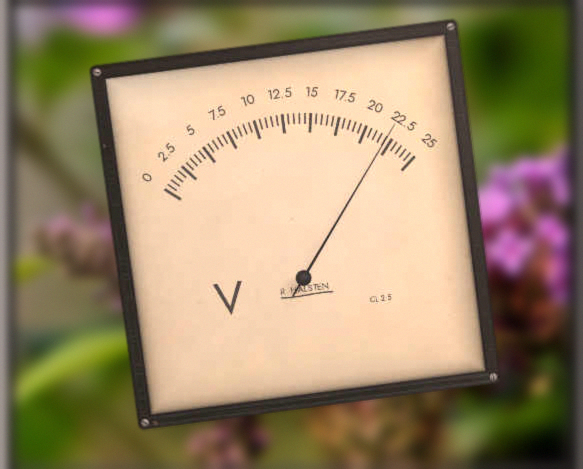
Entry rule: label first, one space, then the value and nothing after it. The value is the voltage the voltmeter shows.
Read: 22 V
